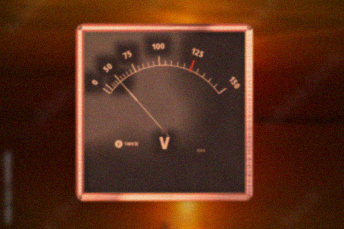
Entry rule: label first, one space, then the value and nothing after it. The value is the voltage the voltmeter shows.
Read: 50 V
